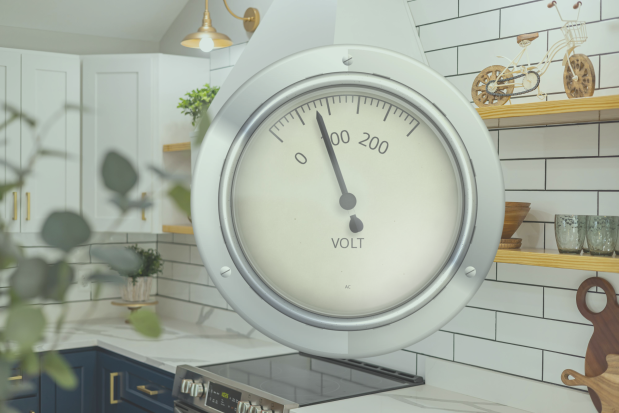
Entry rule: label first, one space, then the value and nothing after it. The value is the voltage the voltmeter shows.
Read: 80 V
